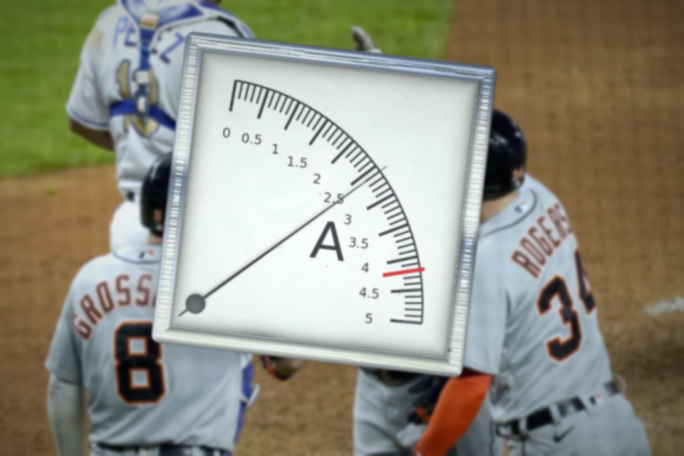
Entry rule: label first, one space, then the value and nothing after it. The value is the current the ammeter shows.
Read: 2.6 A
